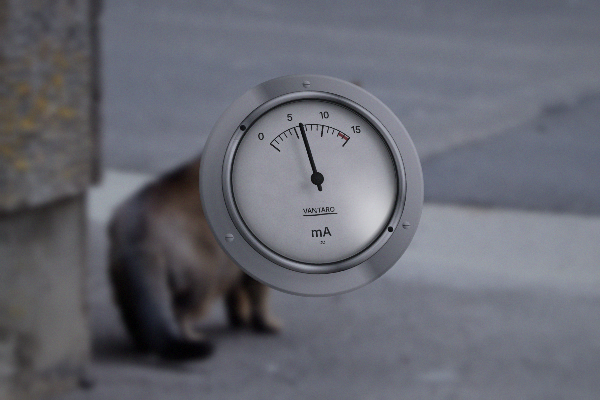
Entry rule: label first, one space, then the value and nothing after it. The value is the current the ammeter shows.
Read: 6 mA
